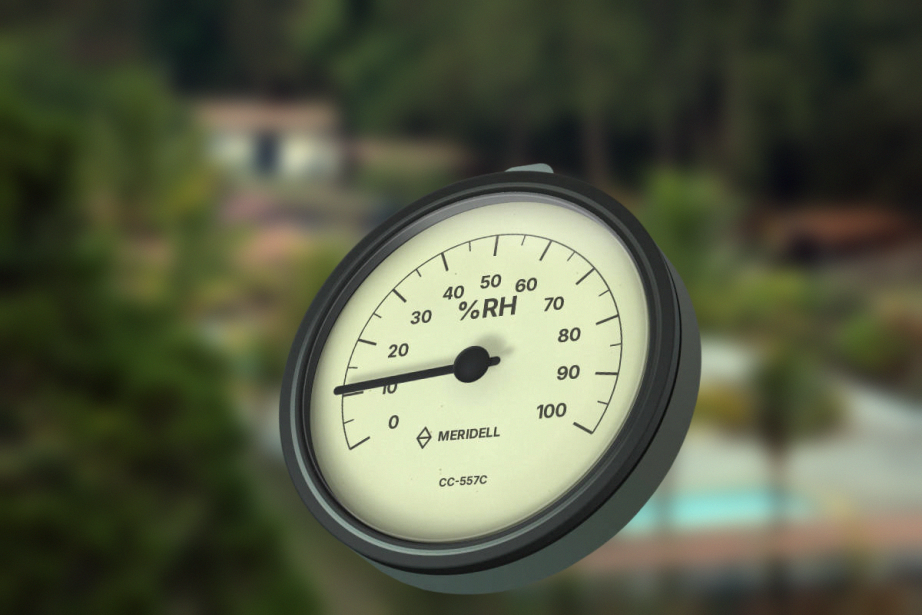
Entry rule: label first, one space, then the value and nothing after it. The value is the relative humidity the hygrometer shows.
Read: 10 %
